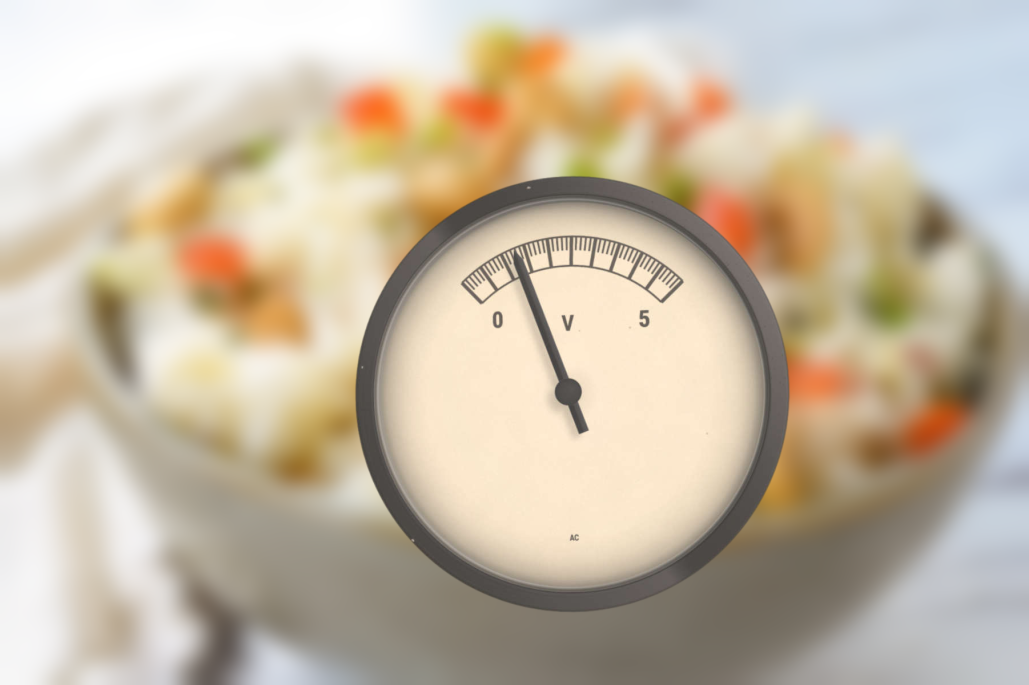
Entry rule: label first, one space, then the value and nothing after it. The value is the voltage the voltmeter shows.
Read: 1.3 V
